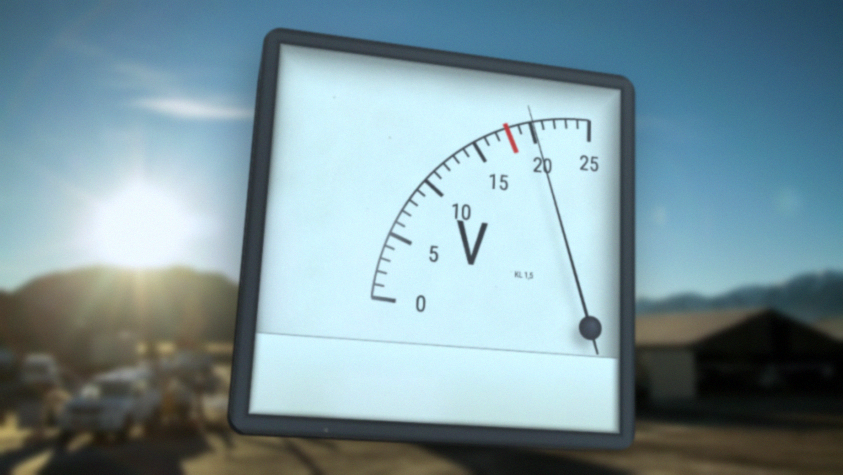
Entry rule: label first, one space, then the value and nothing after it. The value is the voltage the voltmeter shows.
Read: 20 V
